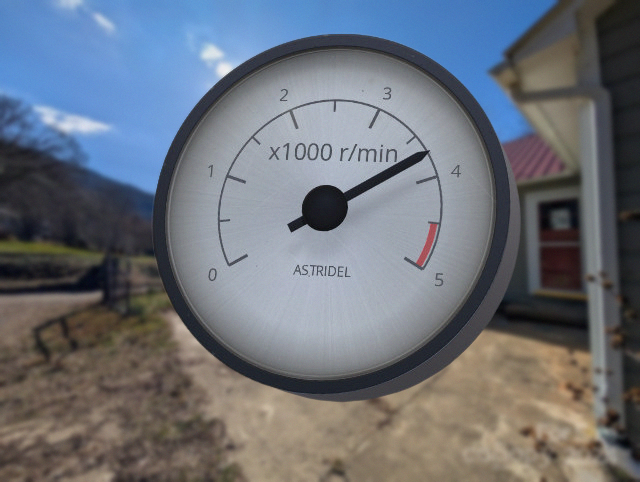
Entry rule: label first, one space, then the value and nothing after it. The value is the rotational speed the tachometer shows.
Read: 3750 rpm
